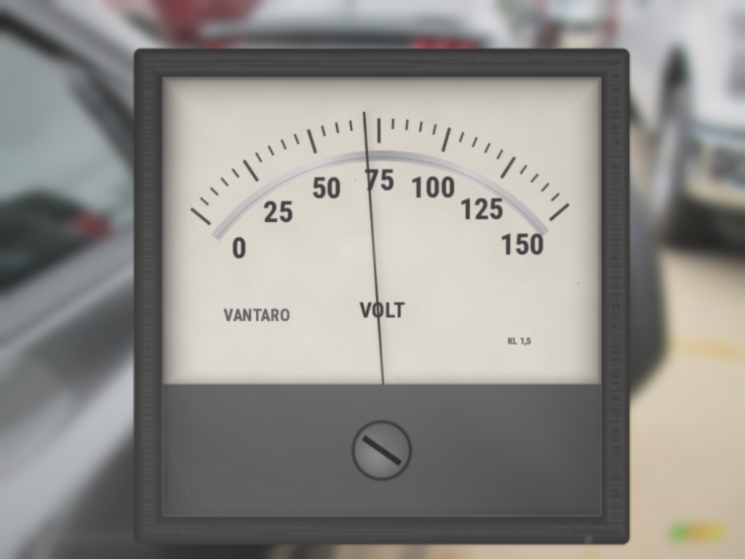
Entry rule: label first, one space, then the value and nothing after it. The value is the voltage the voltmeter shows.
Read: 70 V
